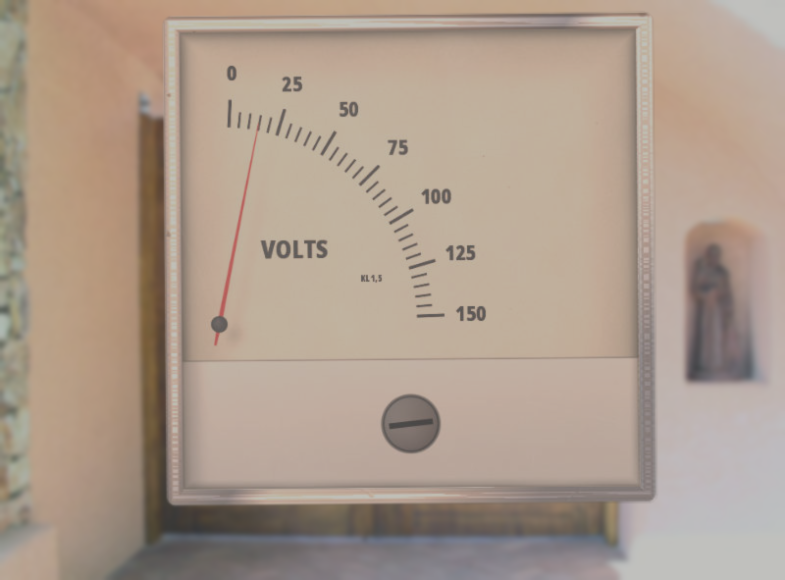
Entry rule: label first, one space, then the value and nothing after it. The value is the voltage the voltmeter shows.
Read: 15 V
